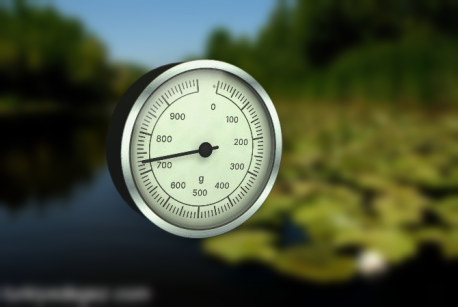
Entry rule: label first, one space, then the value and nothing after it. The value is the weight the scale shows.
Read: 730 g
